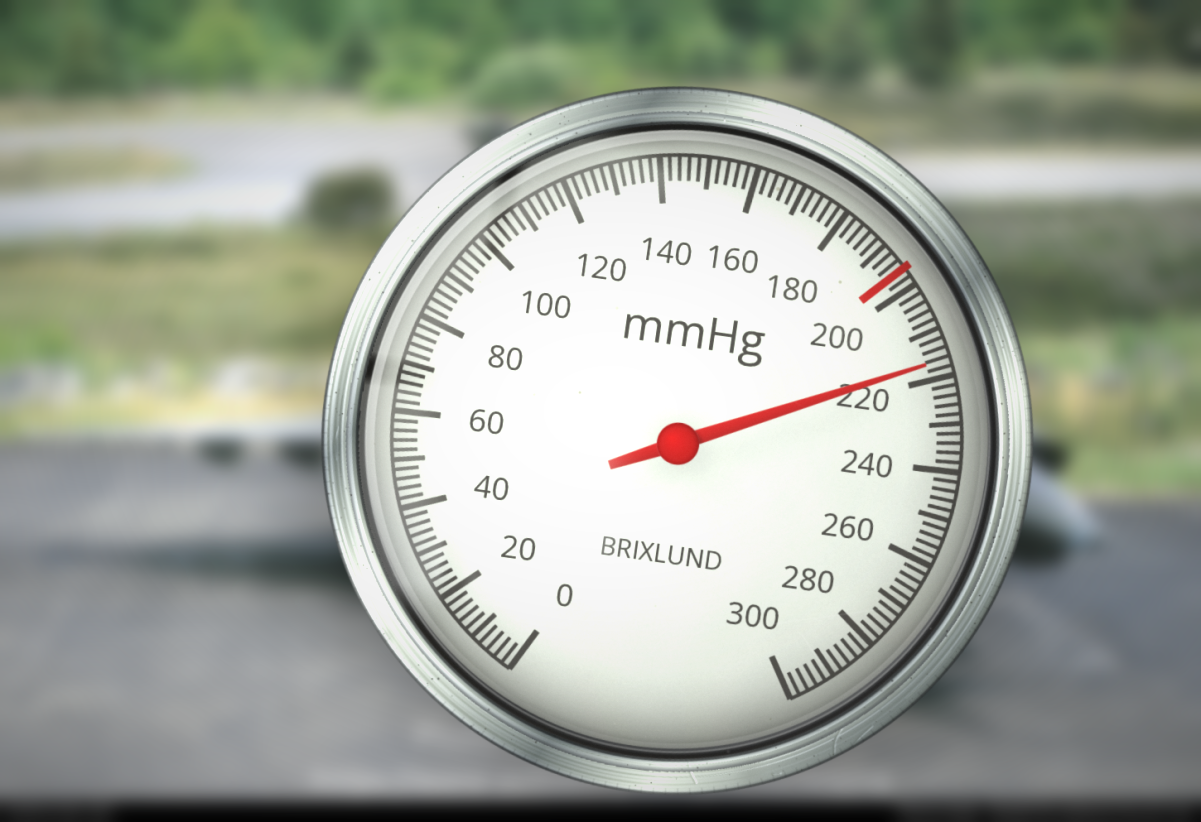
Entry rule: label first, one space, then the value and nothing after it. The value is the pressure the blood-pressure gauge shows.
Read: 216 mmHg
